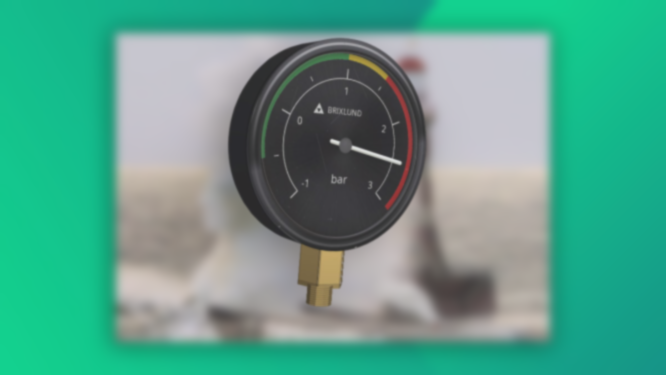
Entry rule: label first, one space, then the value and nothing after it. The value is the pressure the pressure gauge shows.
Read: 2.5 bar
